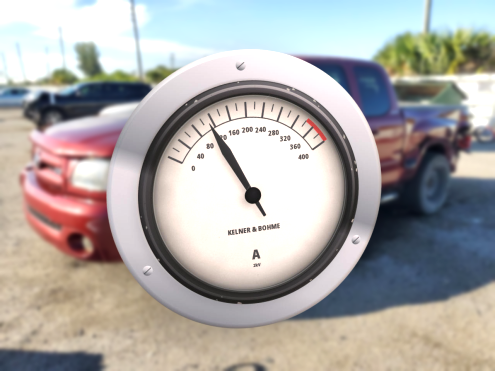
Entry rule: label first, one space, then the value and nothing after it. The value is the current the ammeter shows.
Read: 110 A
